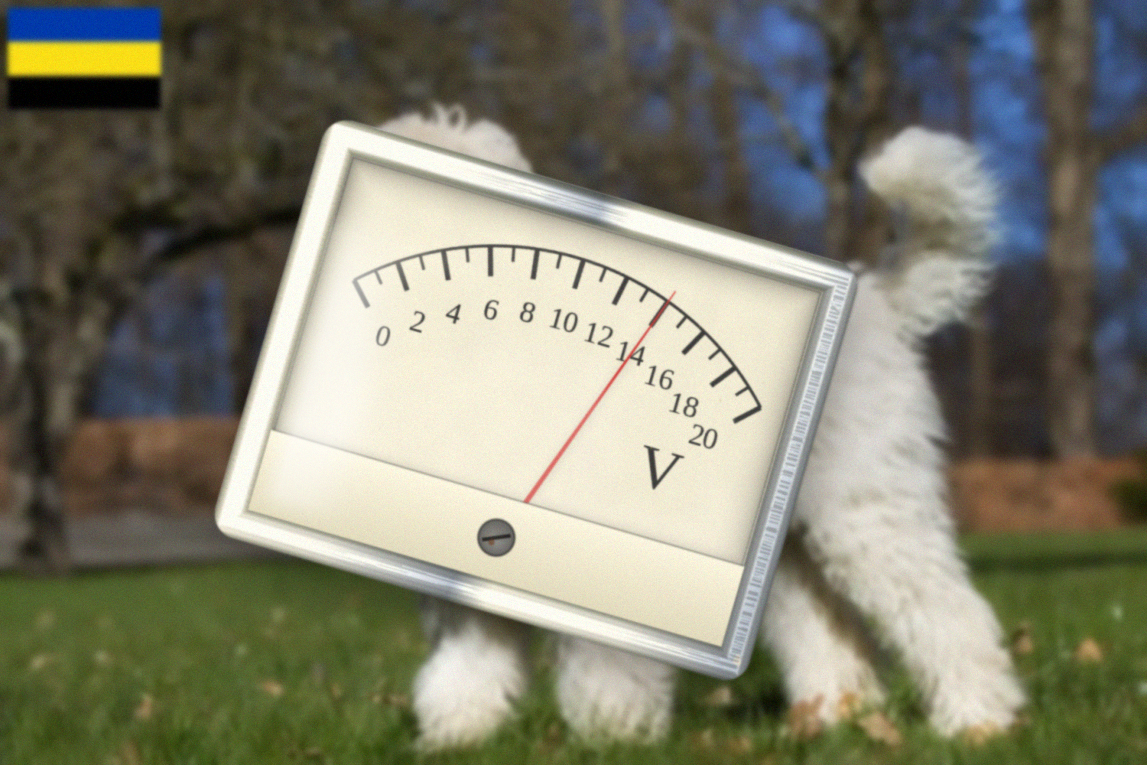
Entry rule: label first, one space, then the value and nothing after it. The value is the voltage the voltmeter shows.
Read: 14 V
